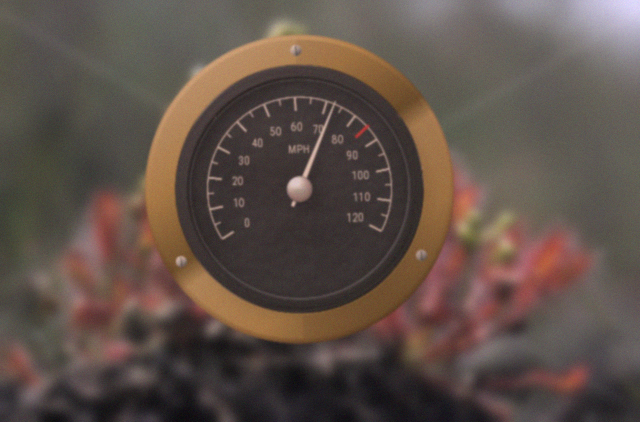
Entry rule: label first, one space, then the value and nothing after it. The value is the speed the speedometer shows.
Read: 72.5 mph
